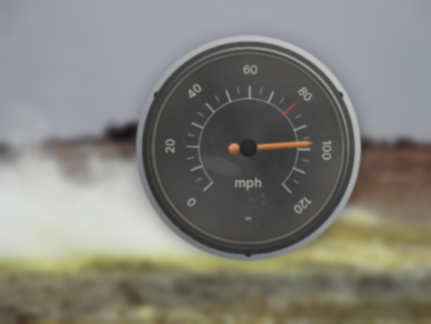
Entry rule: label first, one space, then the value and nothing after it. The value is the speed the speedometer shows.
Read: 97.5 mph
